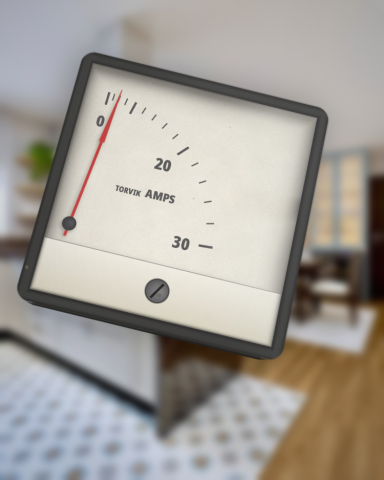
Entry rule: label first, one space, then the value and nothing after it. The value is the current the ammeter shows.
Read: 6 A
